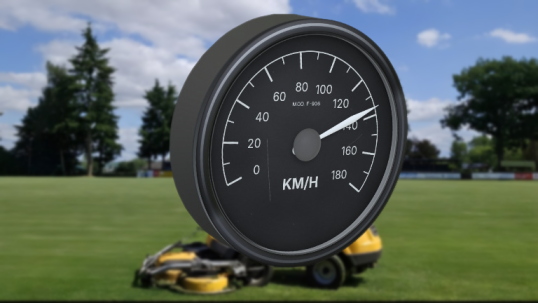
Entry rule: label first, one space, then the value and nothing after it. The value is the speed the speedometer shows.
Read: 135 km/h
